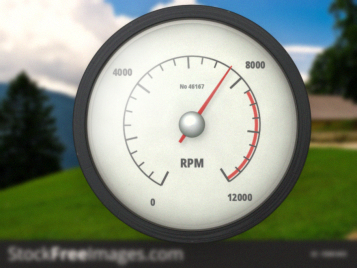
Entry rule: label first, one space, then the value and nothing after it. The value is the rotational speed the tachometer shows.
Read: 7500 rpm
